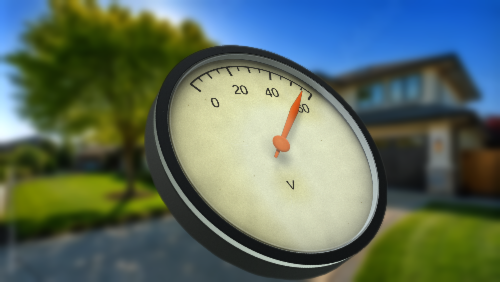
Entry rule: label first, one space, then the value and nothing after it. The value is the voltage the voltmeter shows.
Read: 55 V
